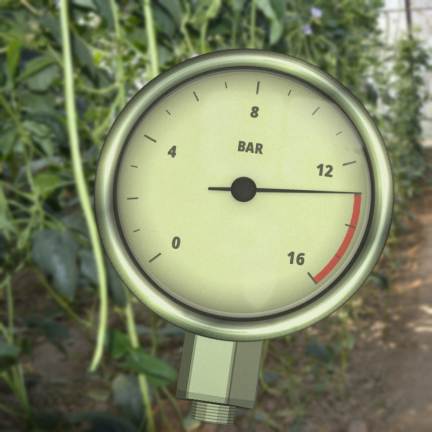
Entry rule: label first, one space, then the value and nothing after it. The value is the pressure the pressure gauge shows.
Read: 13 bar
